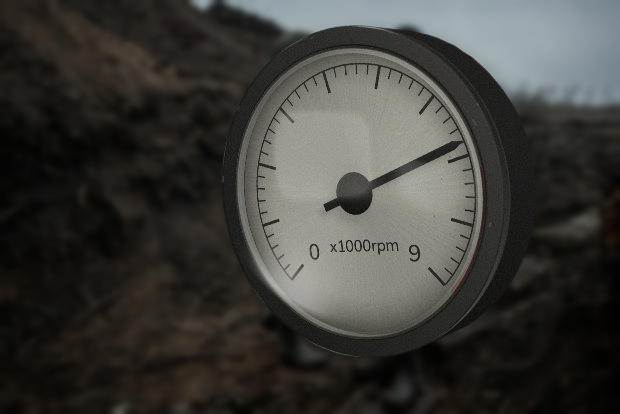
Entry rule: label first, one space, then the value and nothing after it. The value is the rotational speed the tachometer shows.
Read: 6800 rpm
